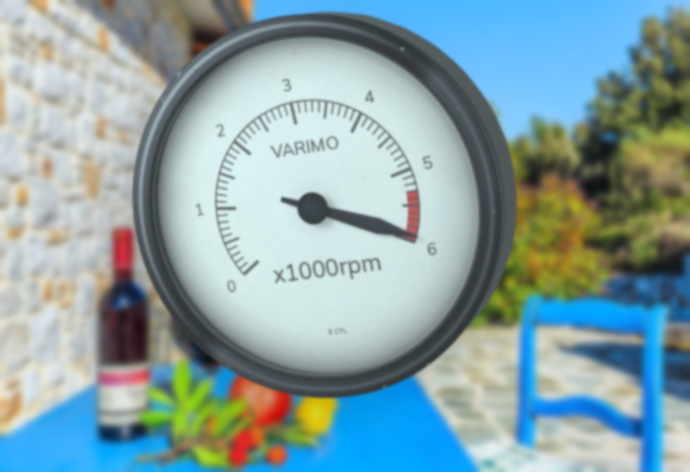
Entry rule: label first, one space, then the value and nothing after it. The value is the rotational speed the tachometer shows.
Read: 5900 rpm
